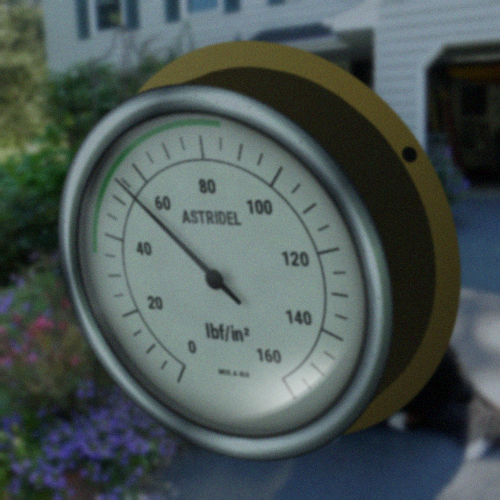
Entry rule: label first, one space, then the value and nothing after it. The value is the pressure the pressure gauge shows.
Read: 55 psi
